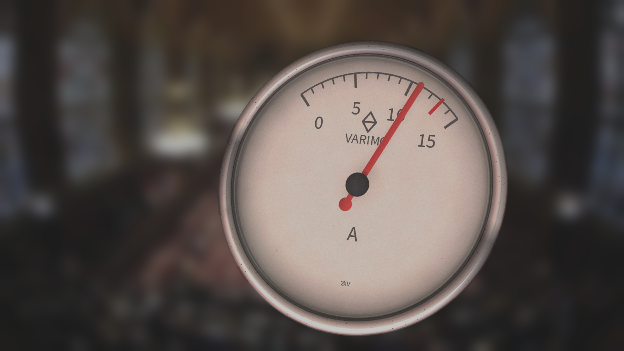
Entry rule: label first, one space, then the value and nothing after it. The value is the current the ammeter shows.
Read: 11 A
